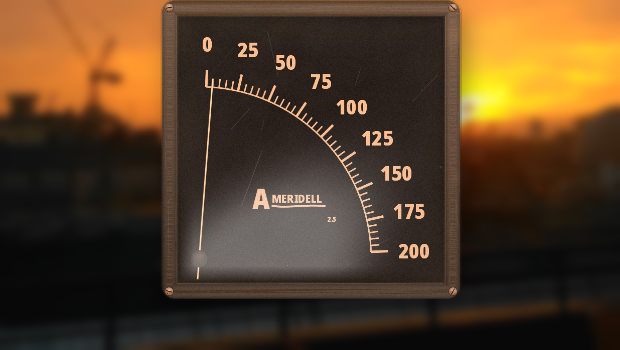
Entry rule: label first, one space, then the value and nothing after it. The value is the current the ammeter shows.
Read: 5 A
